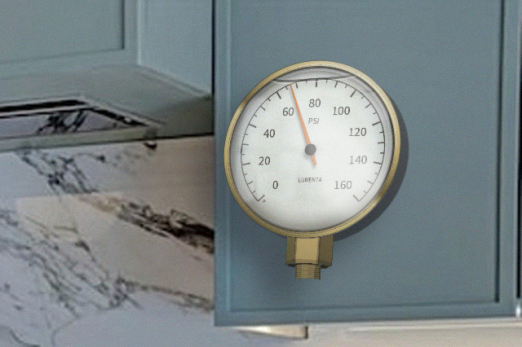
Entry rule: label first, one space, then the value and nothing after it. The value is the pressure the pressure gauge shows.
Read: 67.5 psi
